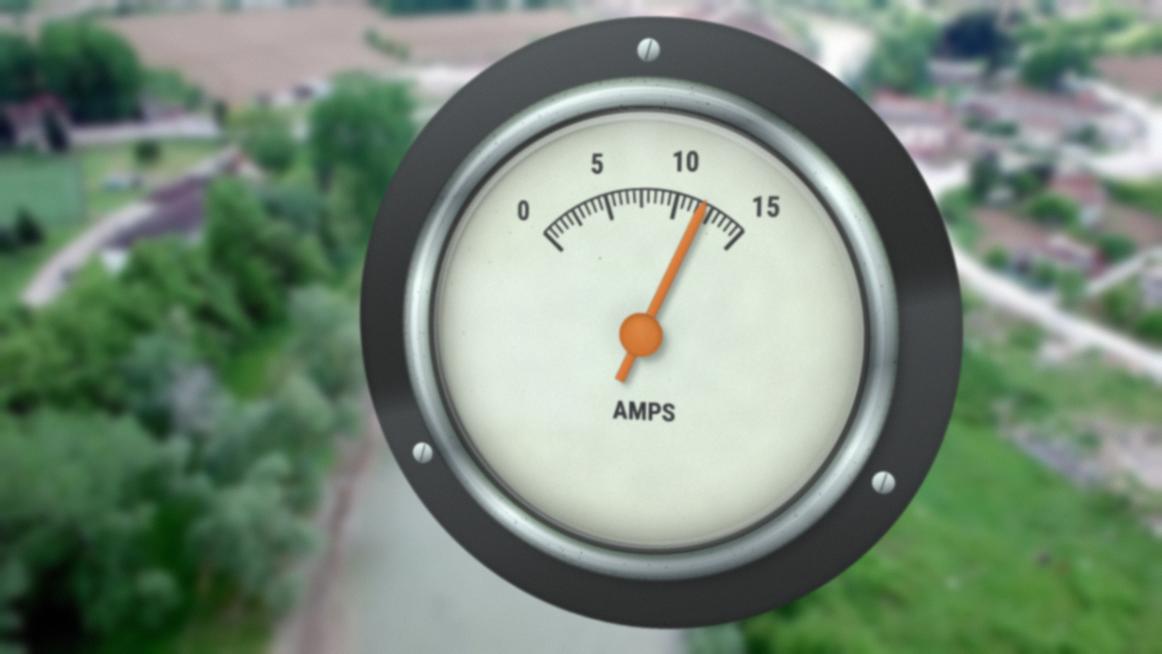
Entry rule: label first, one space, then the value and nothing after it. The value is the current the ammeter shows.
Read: 12 A
